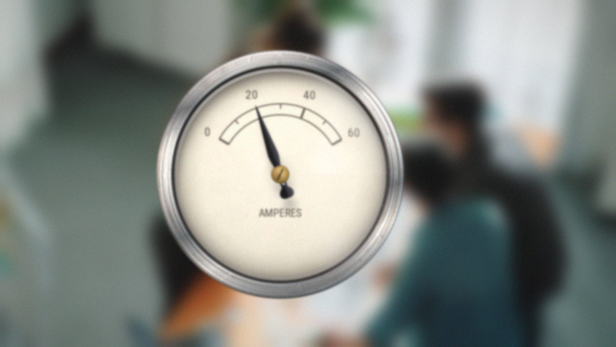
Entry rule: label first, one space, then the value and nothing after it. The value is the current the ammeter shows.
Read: 20 A
